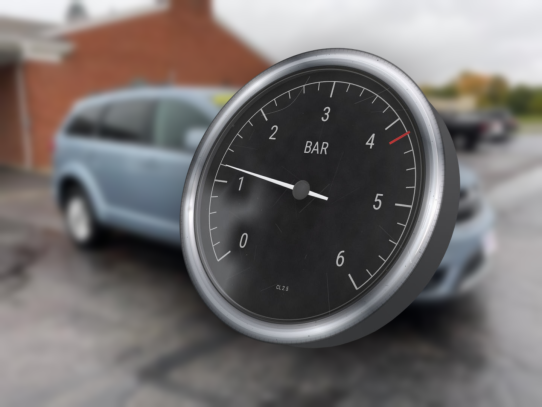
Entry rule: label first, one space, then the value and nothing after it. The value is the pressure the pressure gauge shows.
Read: 1.2 bar
